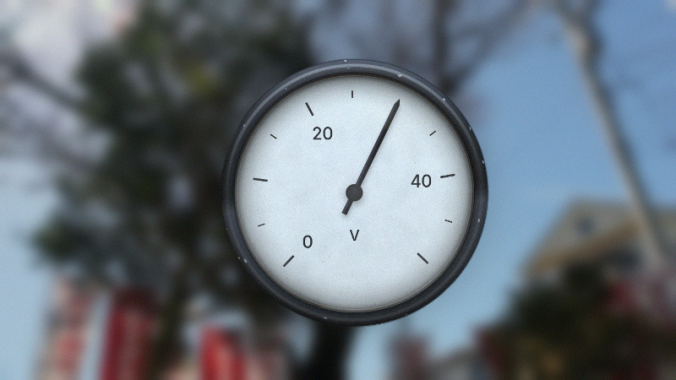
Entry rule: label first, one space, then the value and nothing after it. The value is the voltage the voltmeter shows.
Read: 30 V
